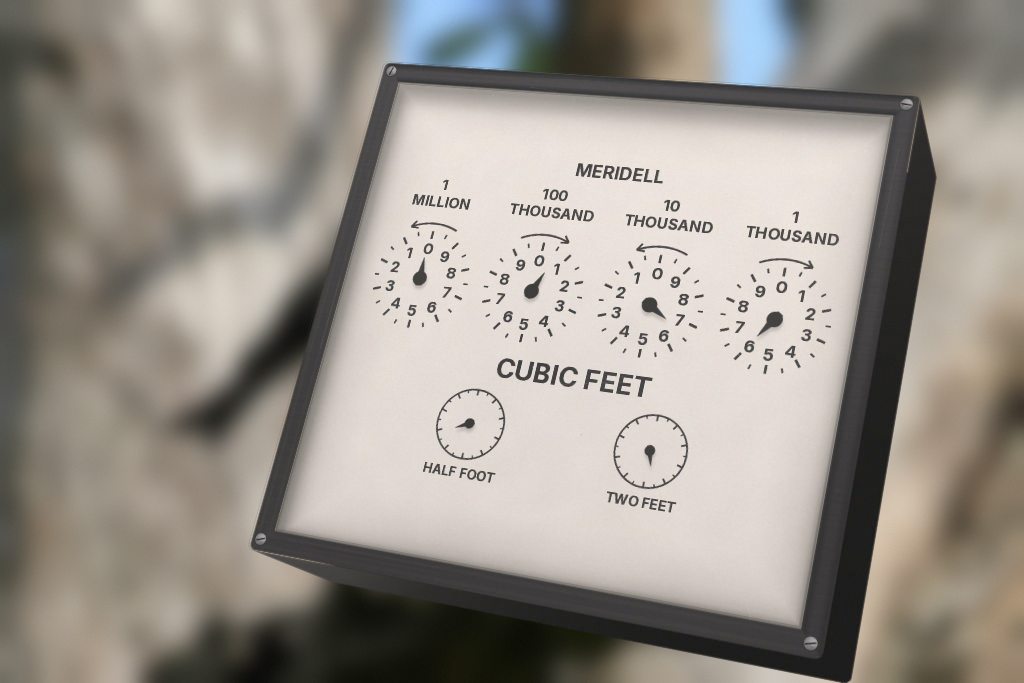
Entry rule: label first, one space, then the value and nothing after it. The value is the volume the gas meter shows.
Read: 6600 ft³
